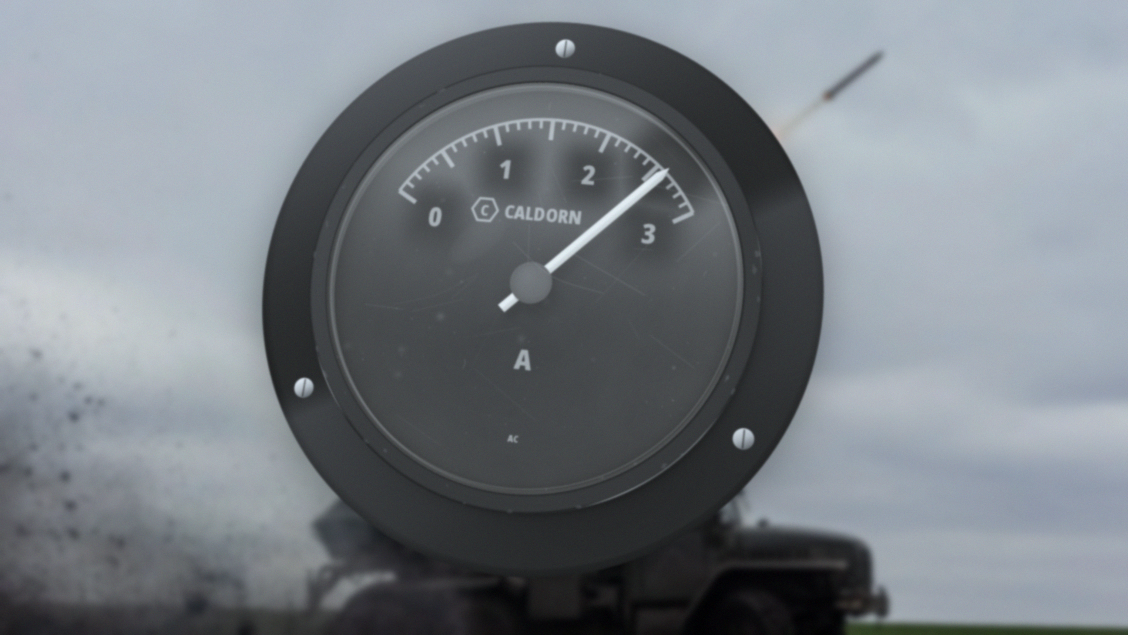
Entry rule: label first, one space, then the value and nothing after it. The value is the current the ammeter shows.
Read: 2.6 A
